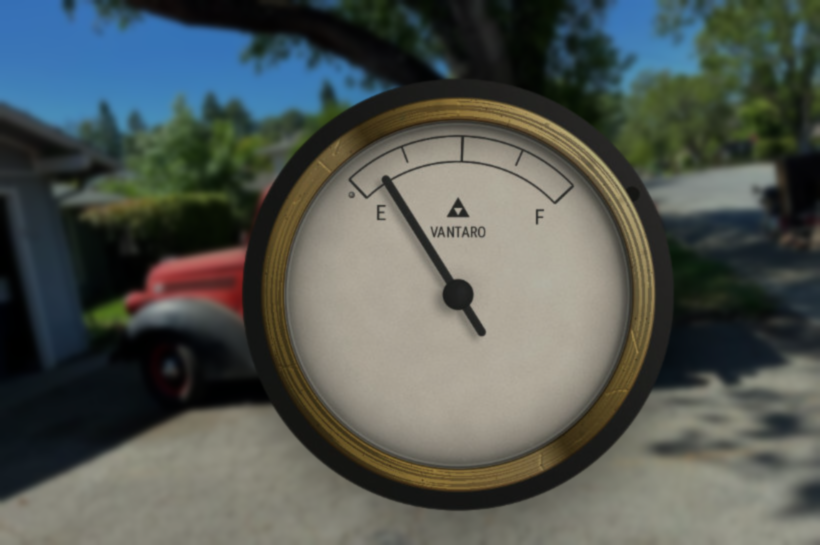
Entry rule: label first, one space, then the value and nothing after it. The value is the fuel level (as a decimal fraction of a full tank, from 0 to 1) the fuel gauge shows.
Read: 0.125
